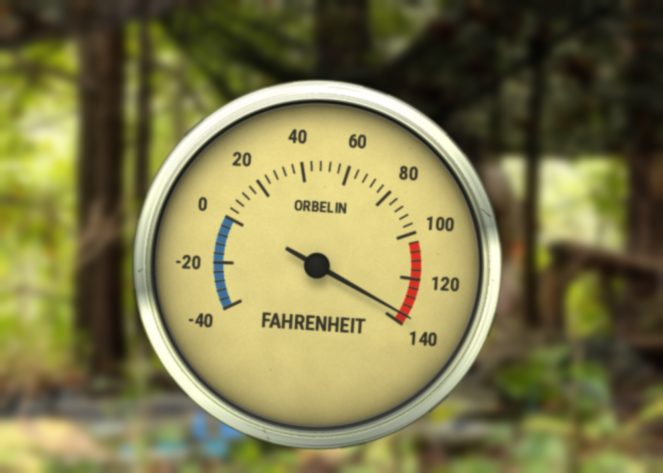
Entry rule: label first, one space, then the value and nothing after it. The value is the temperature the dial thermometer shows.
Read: 136 °F
